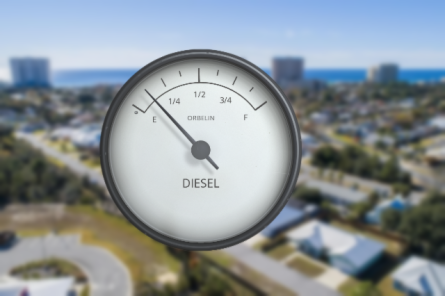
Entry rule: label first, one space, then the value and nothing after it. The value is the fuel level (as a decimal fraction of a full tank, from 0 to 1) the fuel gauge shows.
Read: 0.125
